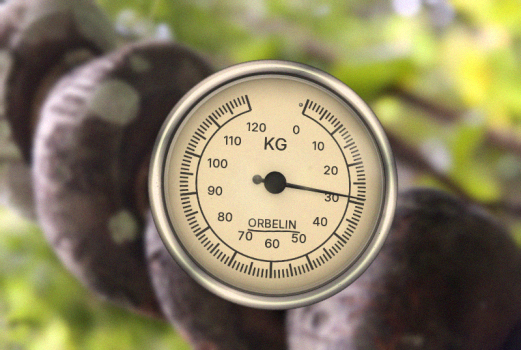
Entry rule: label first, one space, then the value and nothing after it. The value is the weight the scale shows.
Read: 29 kg
